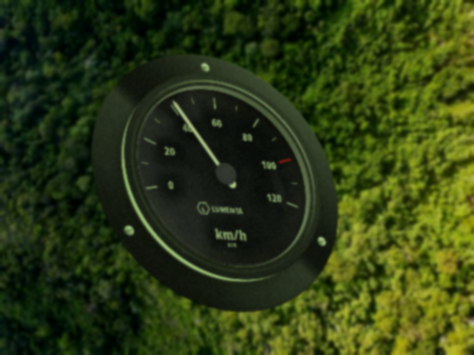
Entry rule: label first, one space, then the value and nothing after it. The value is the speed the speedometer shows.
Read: 40 km/h
